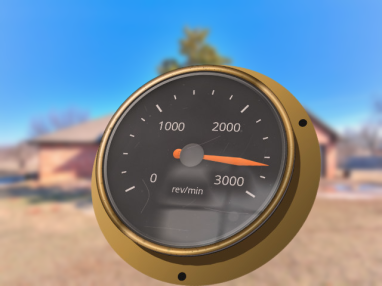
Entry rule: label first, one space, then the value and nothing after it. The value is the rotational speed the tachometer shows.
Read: 2700 rpm
